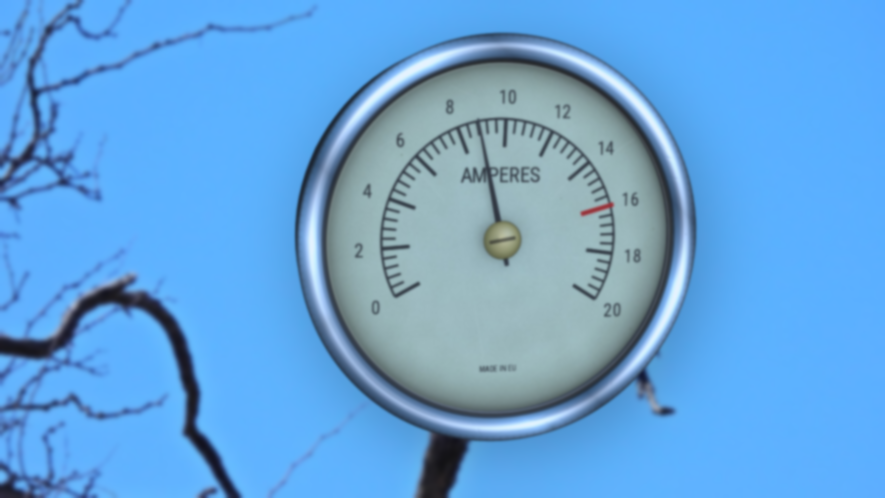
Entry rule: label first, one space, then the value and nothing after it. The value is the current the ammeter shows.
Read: 8.8 A
